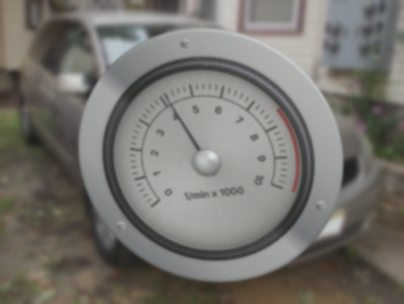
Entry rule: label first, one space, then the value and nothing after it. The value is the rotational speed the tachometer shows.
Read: 4200 rpm
